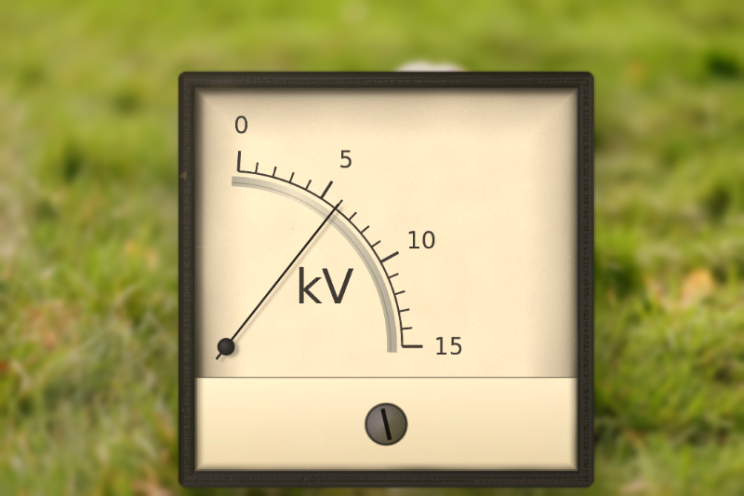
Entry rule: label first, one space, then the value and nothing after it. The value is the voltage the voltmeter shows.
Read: 6 kV
